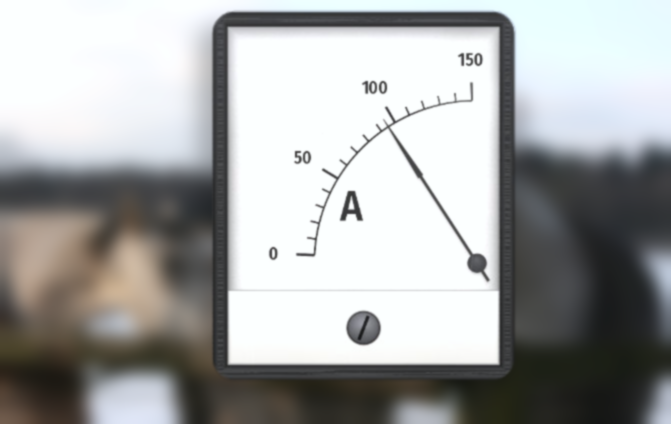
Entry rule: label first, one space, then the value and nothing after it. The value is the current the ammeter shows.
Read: 95 A
